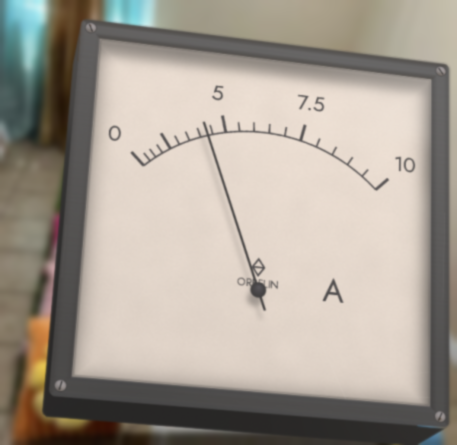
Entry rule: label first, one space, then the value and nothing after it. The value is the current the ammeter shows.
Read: 4.25 A
